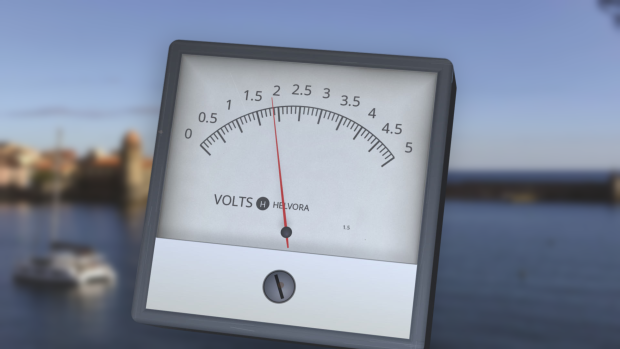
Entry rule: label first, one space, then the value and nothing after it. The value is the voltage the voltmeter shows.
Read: 1.9 V
